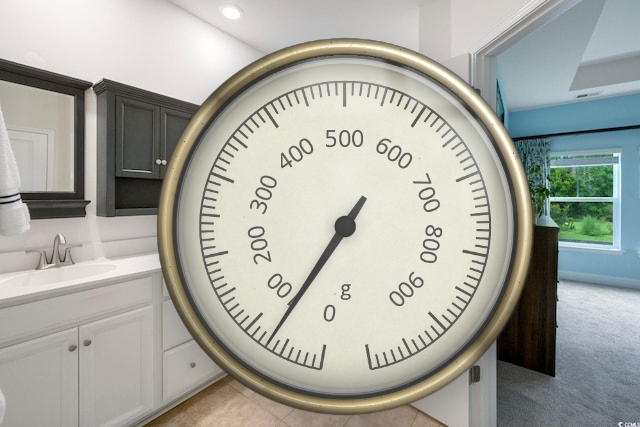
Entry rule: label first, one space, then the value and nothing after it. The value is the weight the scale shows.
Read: 70 g
